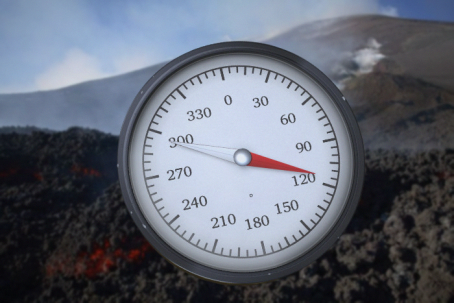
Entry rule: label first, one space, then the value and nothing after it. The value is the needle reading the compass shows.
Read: 115 °
